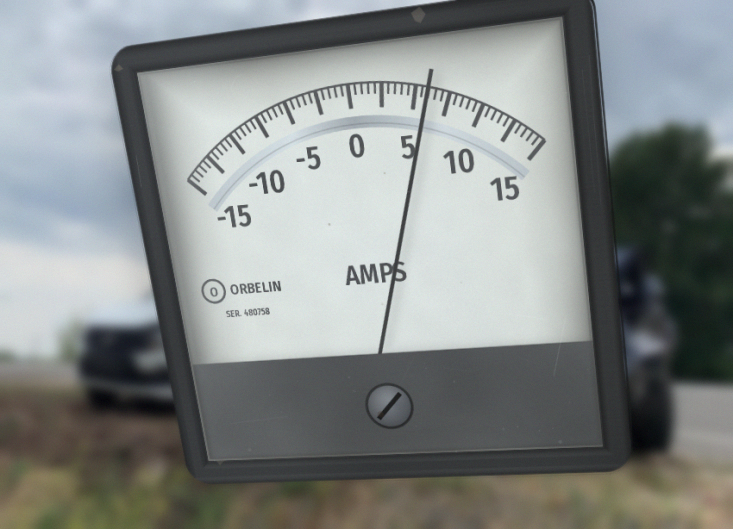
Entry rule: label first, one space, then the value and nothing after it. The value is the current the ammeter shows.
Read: 6 A
